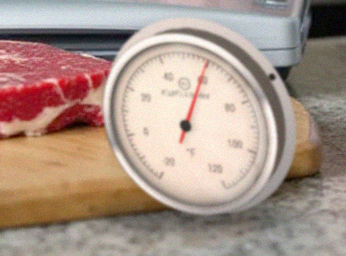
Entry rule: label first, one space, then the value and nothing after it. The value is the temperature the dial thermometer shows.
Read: 60 °F
